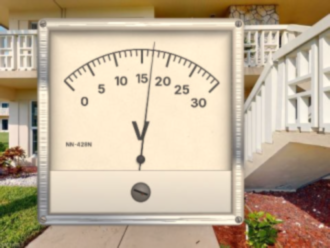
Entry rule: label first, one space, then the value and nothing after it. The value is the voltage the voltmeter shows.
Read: 17 V
